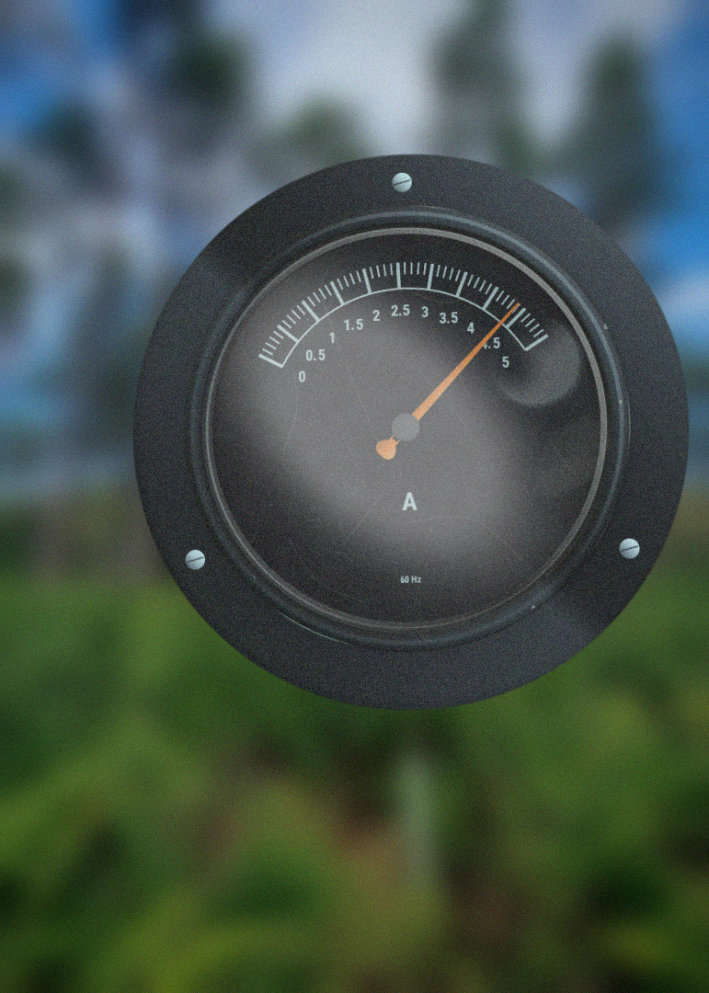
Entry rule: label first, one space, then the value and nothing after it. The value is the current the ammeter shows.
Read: 4.4 A
